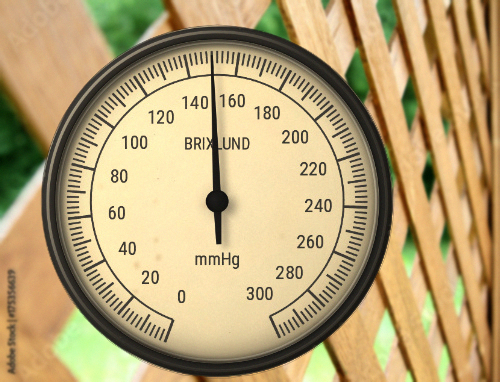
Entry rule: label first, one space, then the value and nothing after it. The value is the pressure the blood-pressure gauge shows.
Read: 150 mmHg
